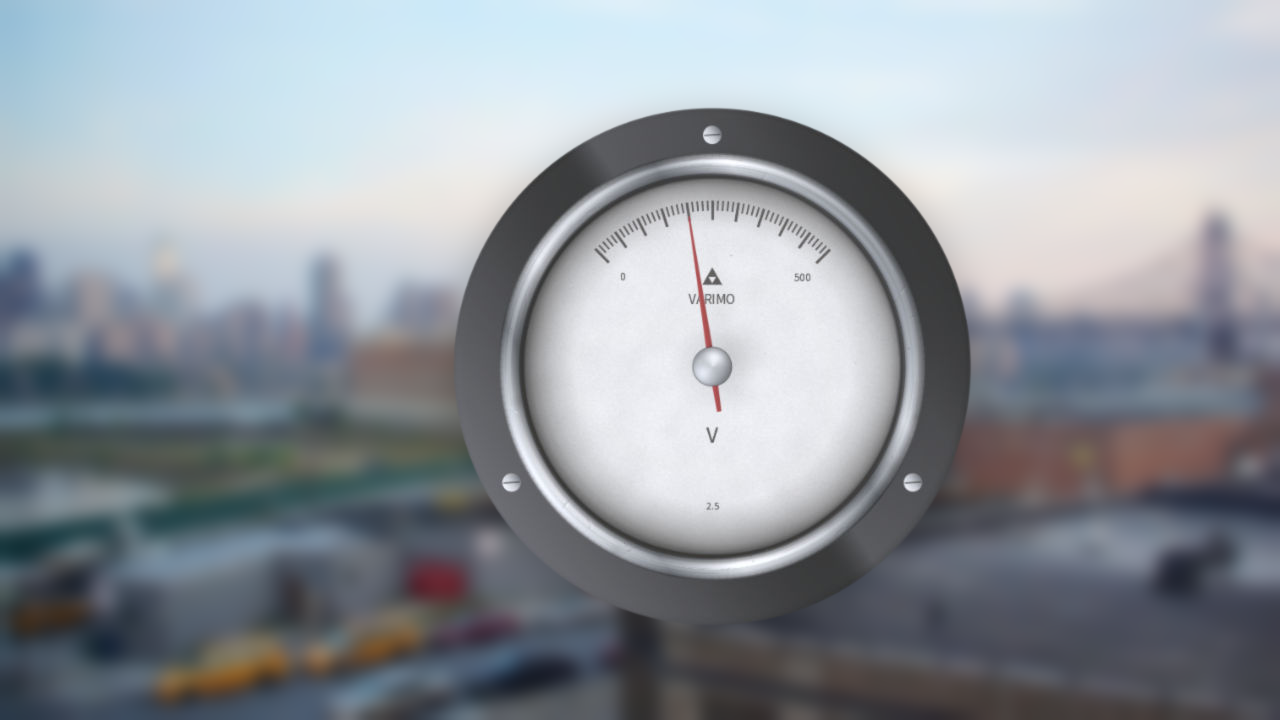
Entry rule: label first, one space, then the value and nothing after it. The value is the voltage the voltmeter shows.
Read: 200 V
